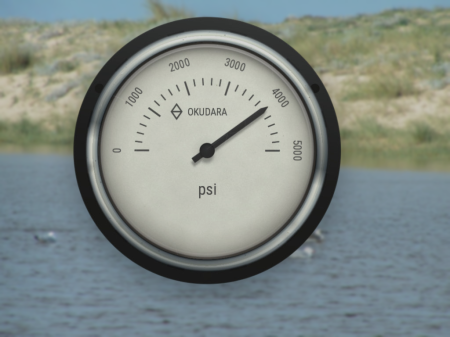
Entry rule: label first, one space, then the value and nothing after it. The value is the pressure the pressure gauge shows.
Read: 4000 psi
